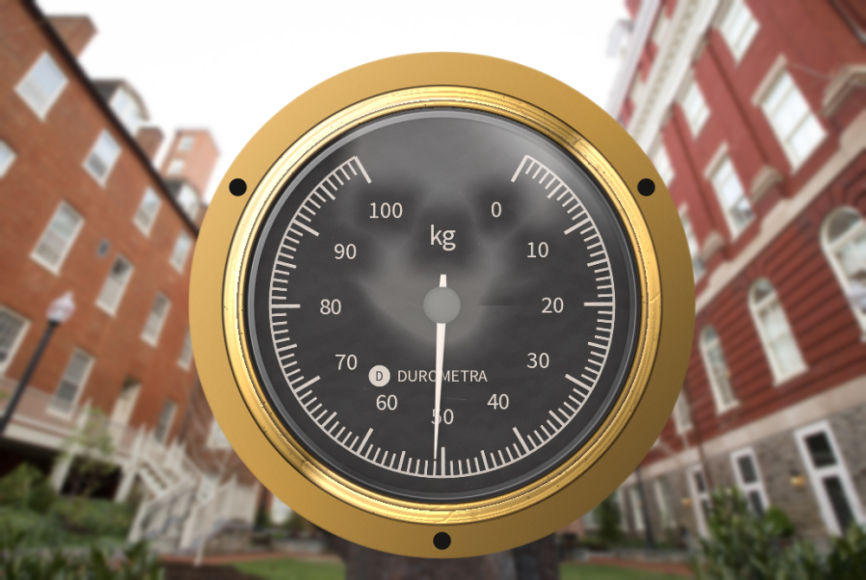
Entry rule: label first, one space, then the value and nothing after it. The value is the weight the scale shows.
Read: 51 kg
